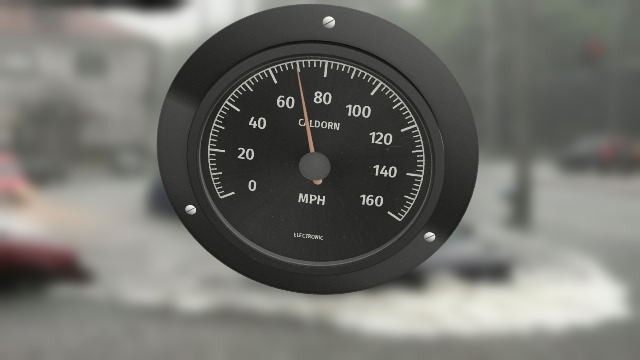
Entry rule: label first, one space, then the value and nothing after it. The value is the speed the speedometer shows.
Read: 70 mph
